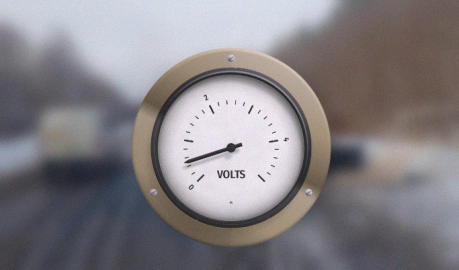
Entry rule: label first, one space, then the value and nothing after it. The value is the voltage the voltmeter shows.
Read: 0.5 V
